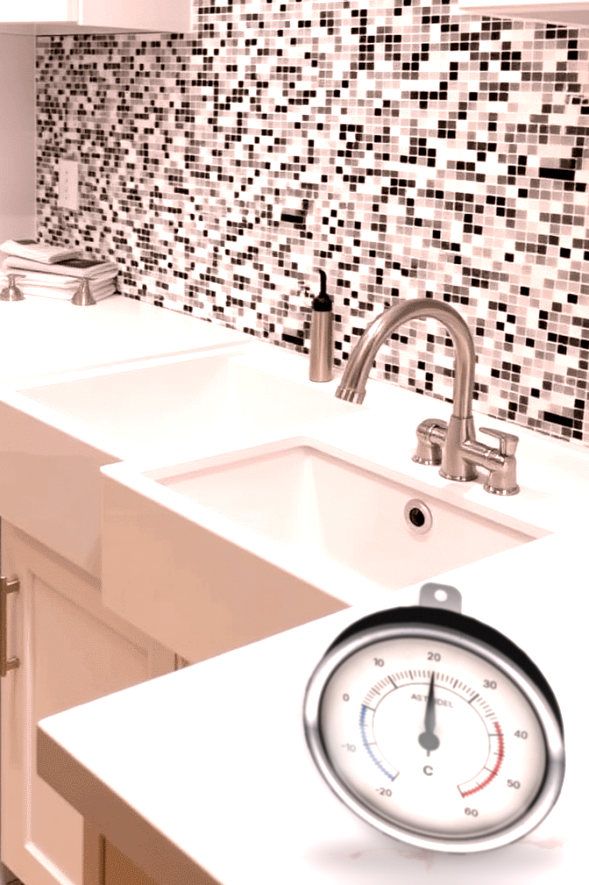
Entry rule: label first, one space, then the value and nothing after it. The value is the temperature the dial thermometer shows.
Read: 20 °C
